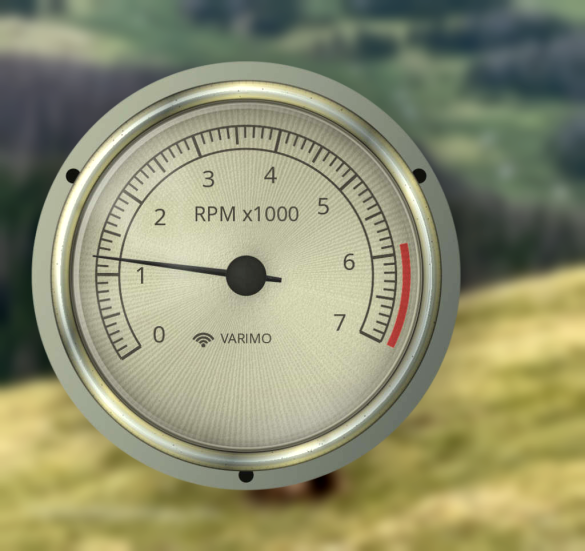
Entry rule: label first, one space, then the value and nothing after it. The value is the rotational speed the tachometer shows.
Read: 1200 rpm
